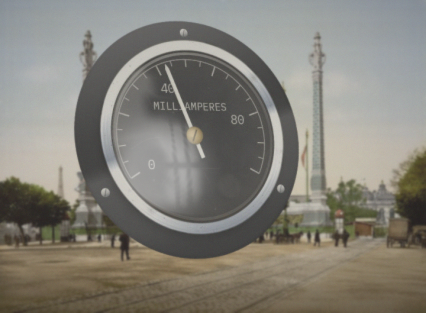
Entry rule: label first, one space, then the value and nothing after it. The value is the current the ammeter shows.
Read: 42.5 mA
